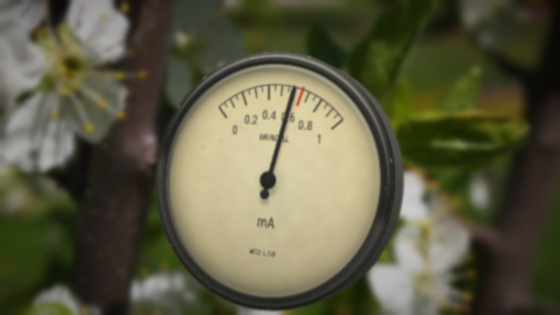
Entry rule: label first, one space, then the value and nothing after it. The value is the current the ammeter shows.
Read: 0.6 mA
